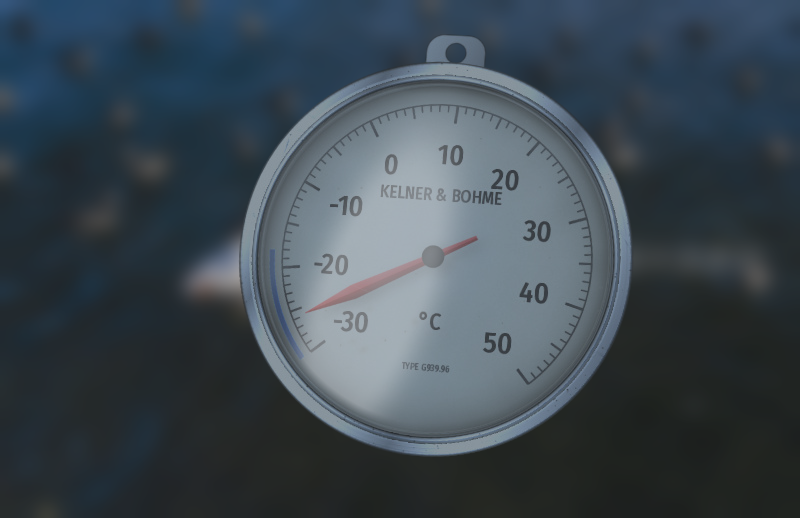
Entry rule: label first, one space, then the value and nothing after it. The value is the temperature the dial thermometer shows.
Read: -26 °C
